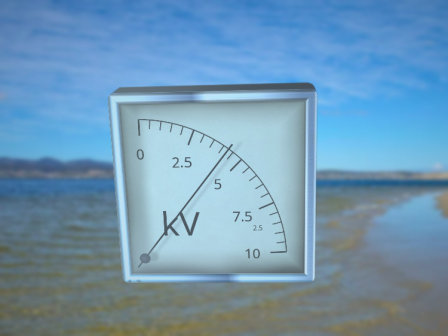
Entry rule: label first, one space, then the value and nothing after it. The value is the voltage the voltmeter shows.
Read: 4.25 kV
